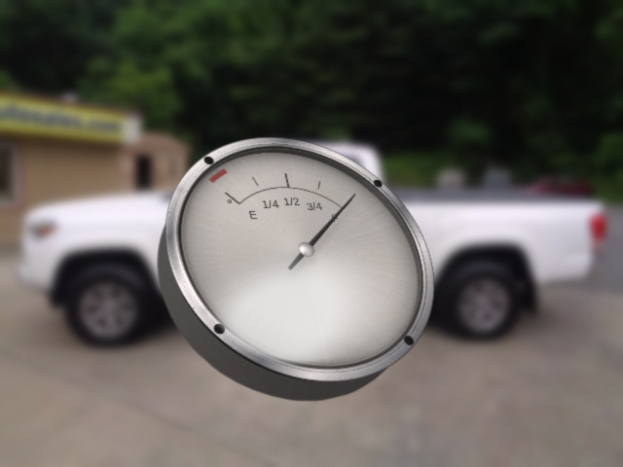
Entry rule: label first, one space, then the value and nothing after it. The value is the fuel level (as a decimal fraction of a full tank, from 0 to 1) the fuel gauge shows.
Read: 1
